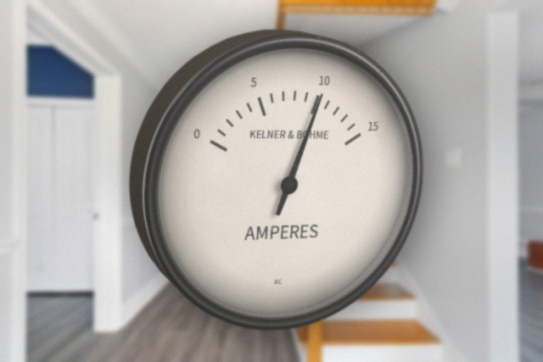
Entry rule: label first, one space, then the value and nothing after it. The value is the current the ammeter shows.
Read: 10 A
